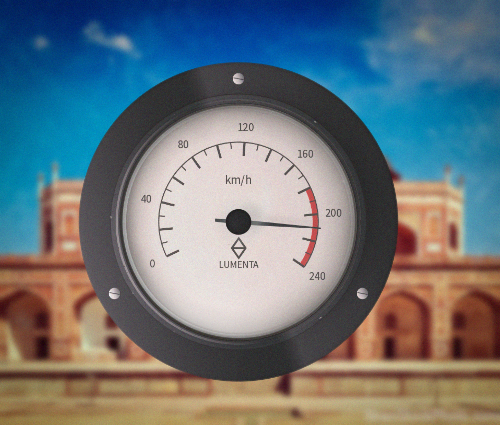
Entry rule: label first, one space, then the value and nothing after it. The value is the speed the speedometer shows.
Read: 210 km/h
